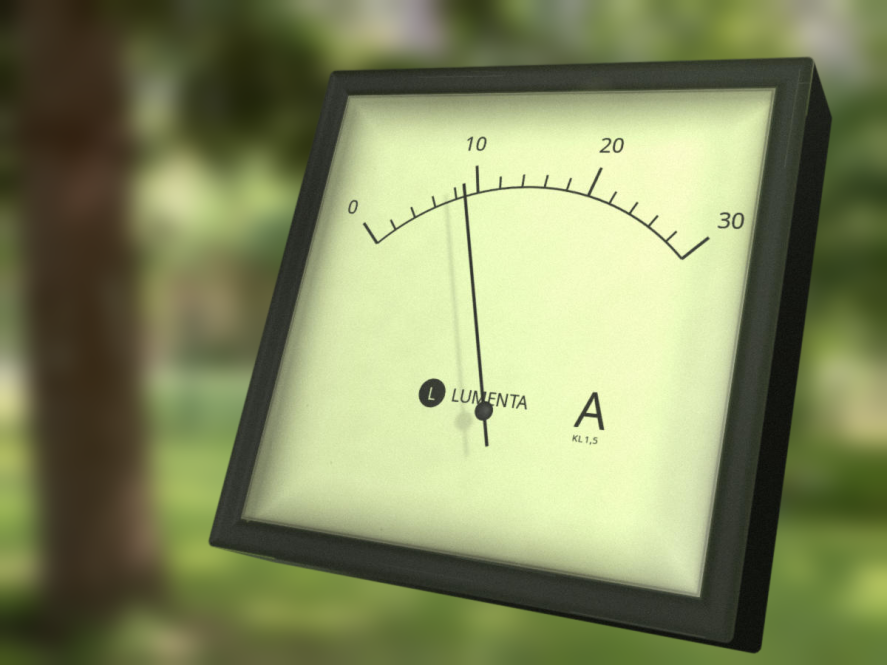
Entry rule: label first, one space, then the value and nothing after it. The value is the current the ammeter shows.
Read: 9 A
